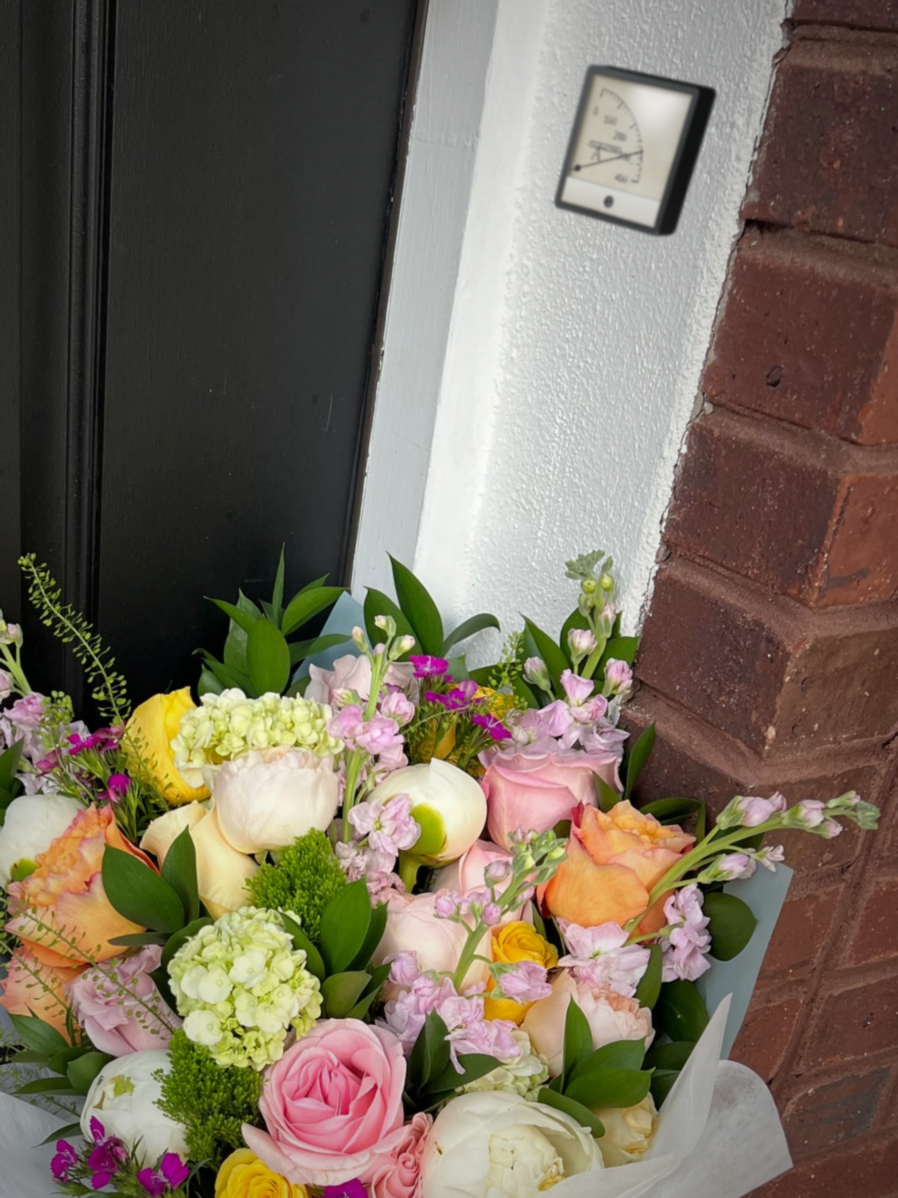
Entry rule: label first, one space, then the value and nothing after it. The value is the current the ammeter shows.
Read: 300 A
